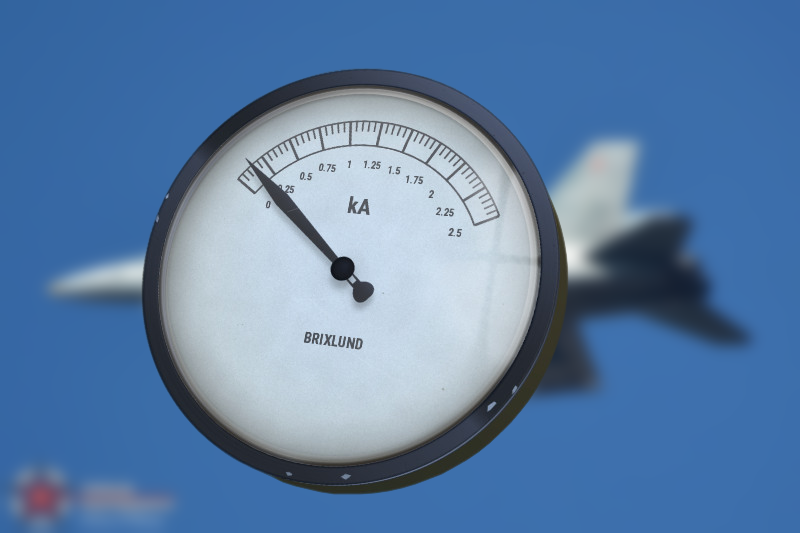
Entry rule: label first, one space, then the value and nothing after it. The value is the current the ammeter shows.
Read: 0.15 kA
